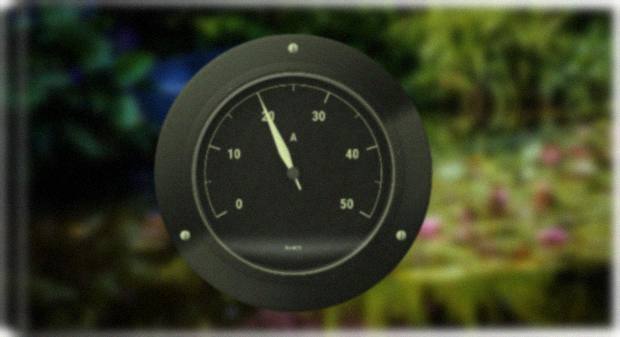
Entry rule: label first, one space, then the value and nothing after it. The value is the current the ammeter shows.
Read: 20 A
